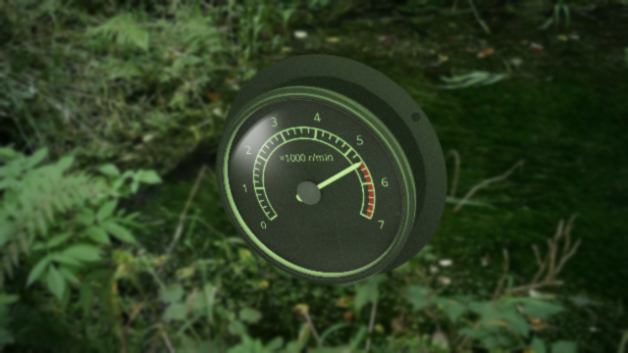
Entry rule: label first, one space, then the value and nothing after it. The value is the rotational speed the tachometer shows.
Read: 5400 rpm
